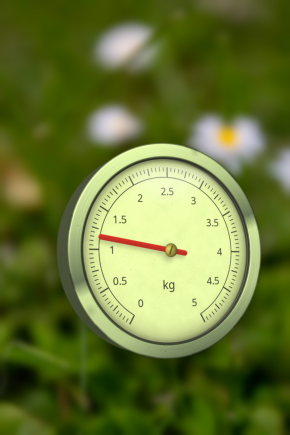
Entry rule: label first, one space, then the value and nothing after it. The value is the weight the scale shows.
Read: 1.15 kg
